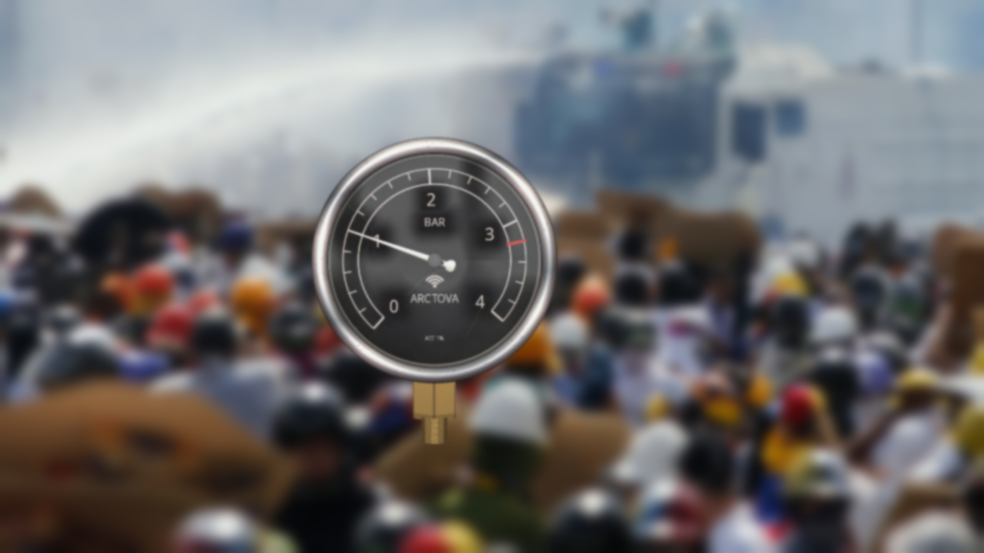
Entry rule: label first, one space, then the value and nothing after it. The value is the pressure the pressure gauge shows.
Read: 1 bar
